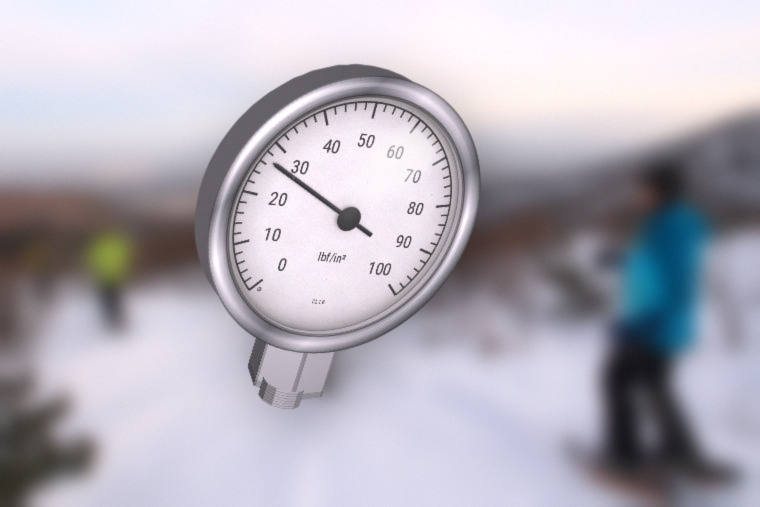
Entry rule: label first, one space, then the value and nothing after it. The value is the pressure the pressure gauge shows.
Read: 27 psi
